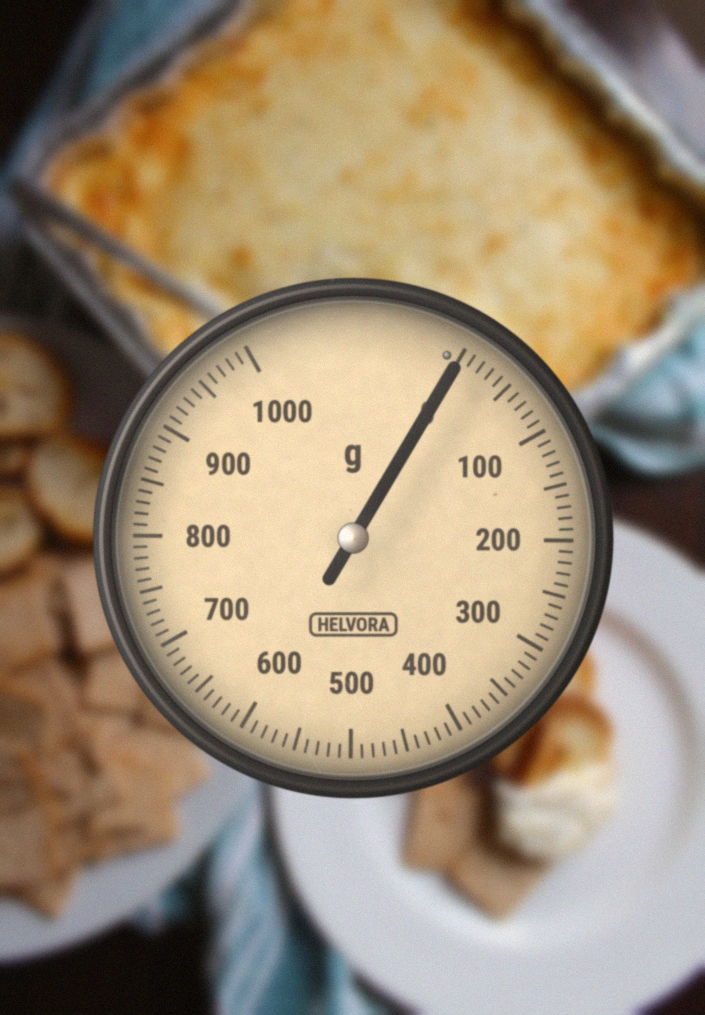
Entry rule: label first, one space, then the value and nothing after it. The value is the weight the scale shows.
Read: 0 g
